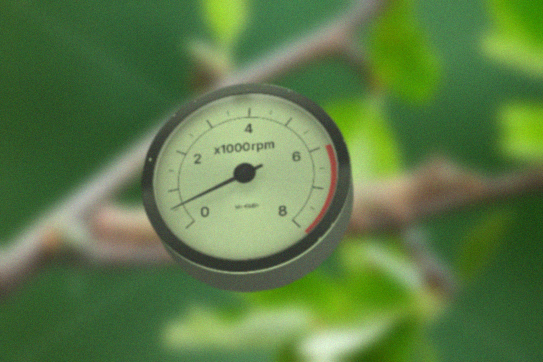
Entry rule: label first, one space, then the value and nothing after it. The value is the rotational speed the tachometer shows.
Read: 500 rpm
